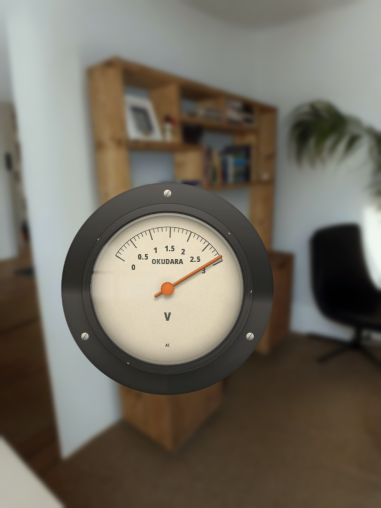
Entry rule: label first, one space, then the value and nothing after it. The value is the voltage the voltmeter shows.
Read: 2.9 V
